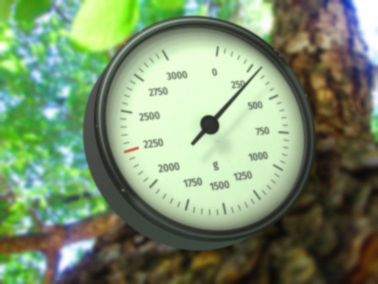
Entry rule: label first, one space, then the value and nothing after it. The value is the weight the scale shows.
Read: 300 g
